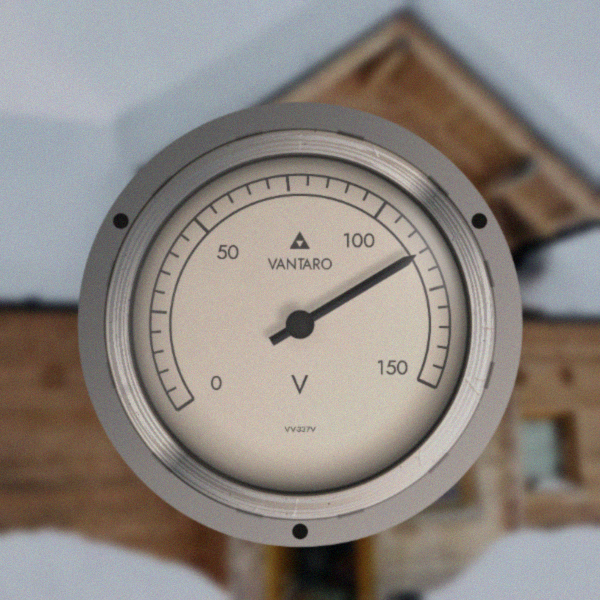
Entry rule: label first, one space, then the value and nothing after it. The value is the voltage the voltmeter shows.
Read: 115 V
